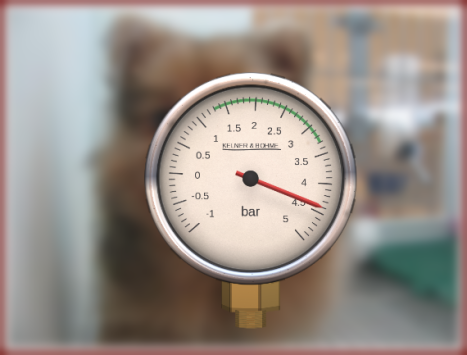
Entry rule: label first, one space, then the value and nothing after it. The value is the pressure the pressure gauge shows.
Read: 4.4 bar
